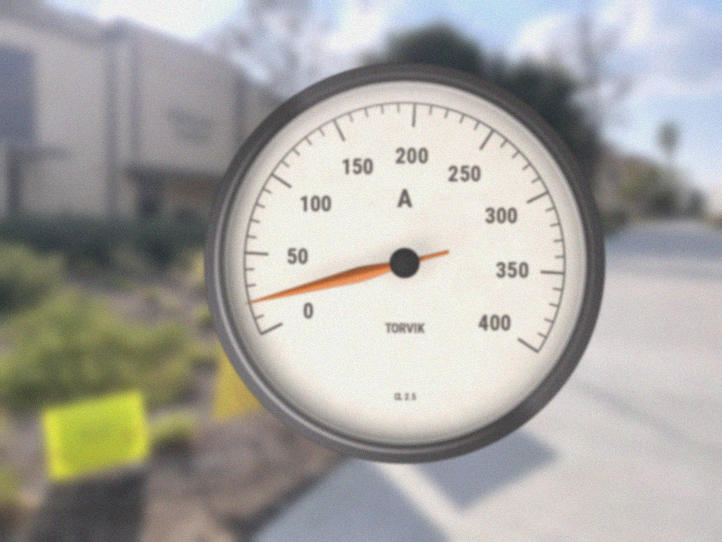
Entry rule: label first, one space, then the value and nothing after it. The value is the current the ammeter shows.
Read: 20 A
